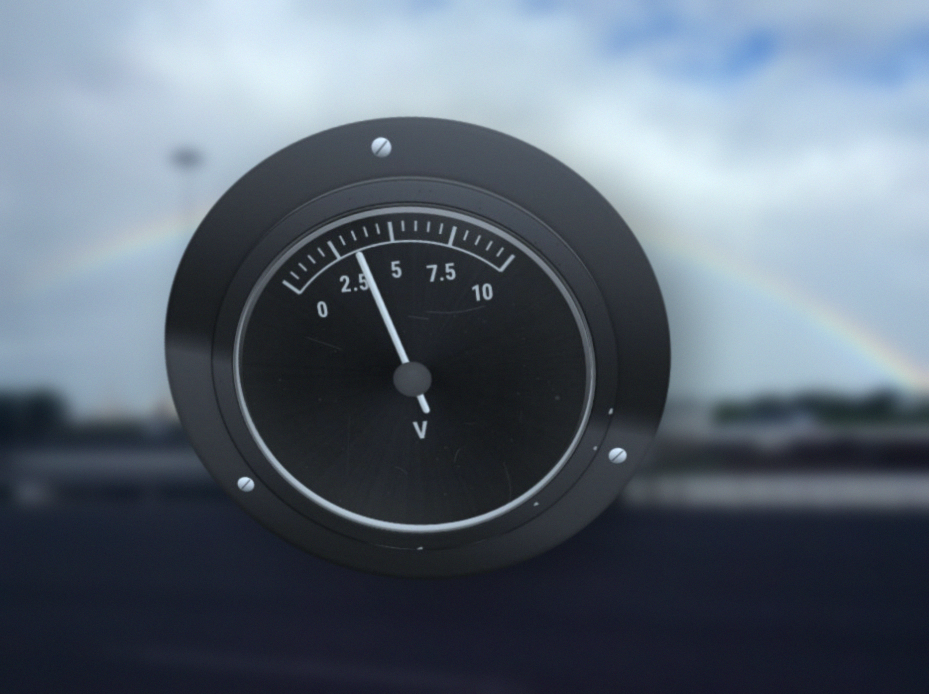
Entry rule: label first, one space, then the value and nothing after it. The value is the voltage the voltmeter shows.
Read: 3.5 V
